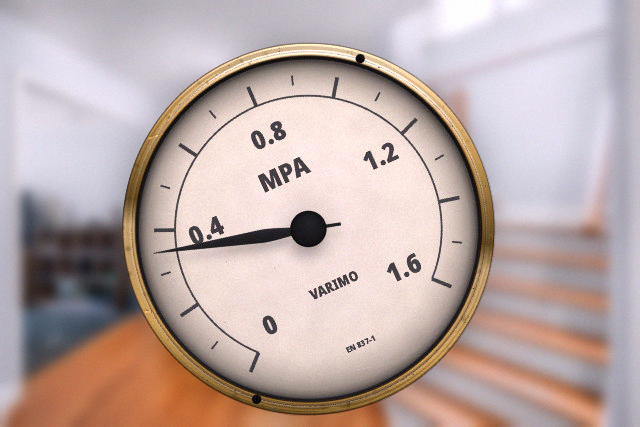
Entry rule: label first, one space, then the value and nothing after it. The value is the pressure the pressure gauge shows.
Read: 0.35 MPa
